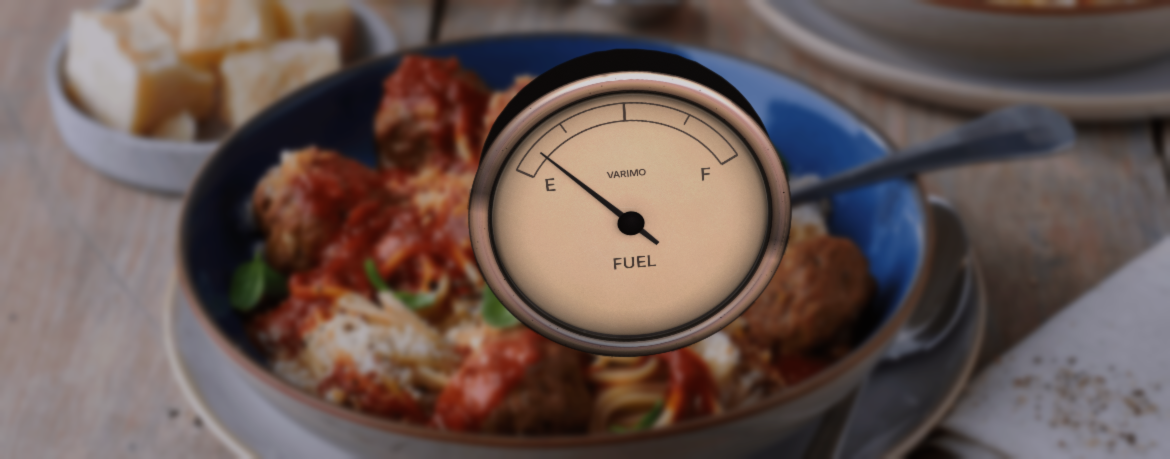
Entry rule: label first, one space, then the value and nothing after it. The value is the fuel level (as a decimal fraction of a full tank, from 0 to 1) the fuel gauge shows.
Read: 0.125
